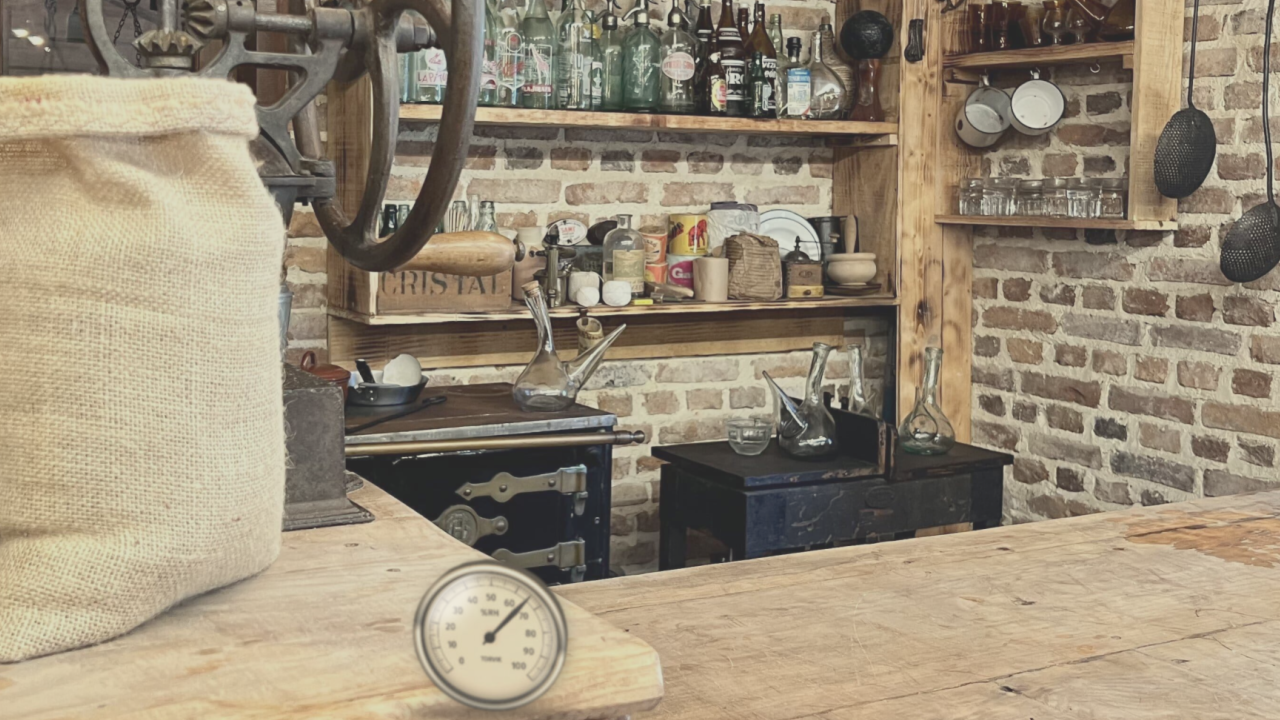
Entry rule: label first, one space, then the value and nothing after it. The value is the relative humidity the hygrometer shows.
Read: 65 %
